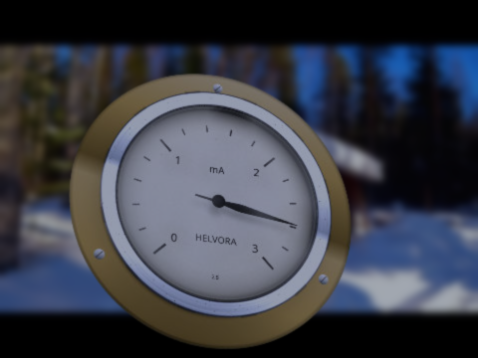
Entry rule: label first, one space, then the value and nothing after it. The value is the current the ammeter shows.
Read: 2.6 mA
